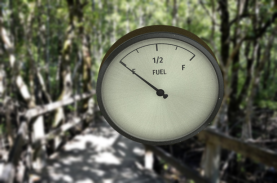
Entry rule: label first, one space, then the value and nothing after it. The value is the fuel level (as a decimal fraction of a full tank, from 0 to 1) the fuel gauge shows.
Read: 0
